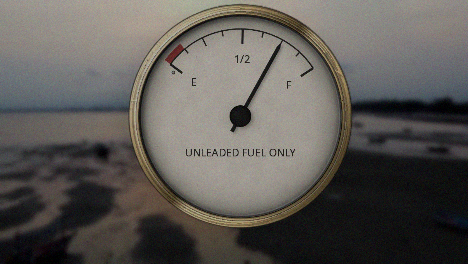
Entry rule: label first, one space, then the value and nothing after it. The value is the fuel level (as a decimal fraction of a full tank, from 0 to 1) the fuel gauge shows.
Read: 0.75
